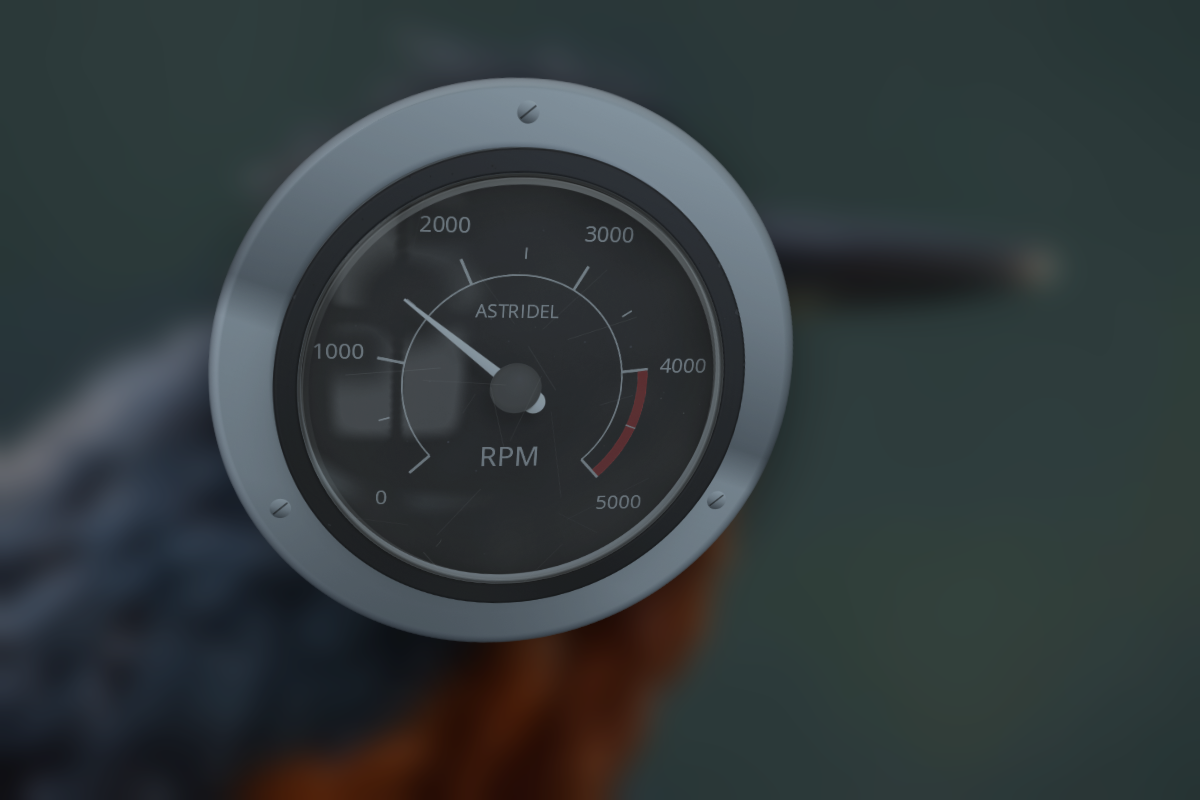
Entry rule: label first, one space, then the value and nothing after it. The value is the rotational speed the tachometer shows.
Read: 1500 rpm
